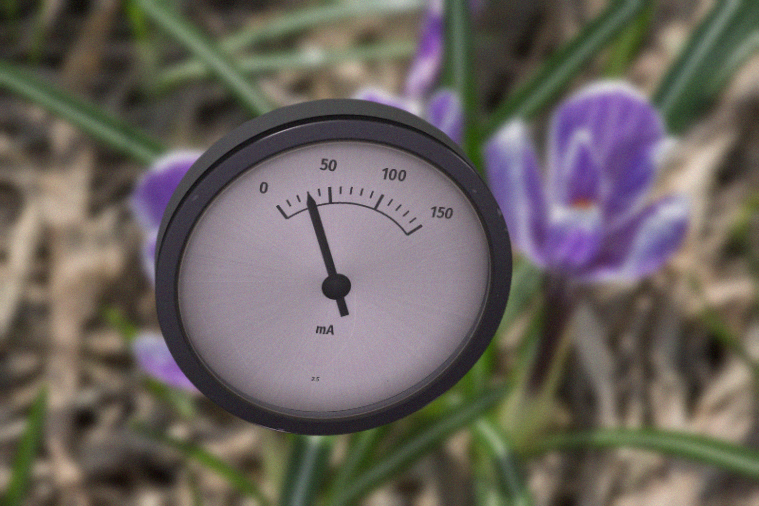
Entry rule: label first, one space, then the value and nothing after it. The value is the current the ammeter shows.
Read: 30 mA
